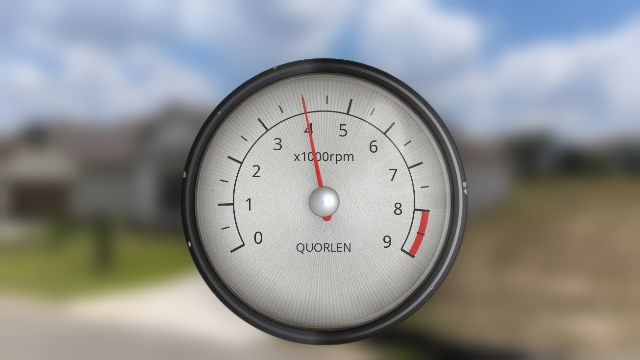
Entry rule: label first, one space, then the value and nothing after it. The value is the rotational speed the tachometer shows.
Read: 4000 rpm
